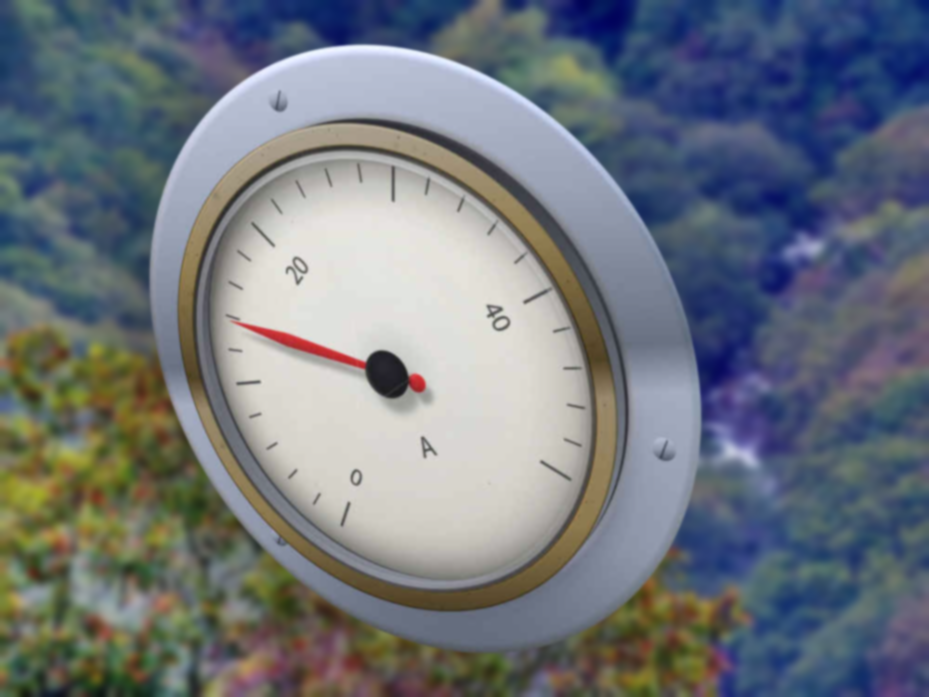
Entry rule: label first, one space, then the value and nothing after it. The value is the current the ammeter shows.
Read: 14 A
